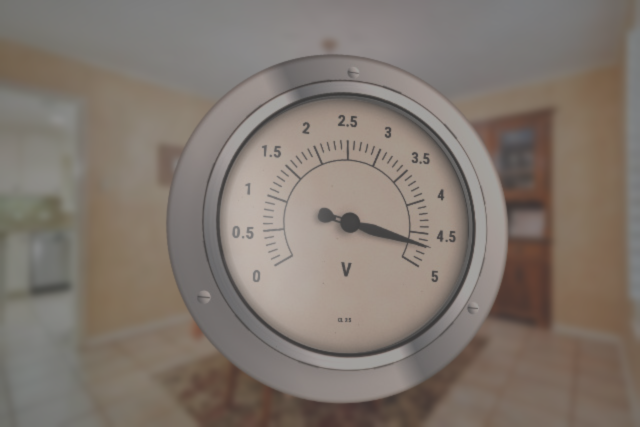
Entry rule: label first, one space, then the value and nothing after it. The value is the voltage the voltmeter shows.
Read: 4.7 V
